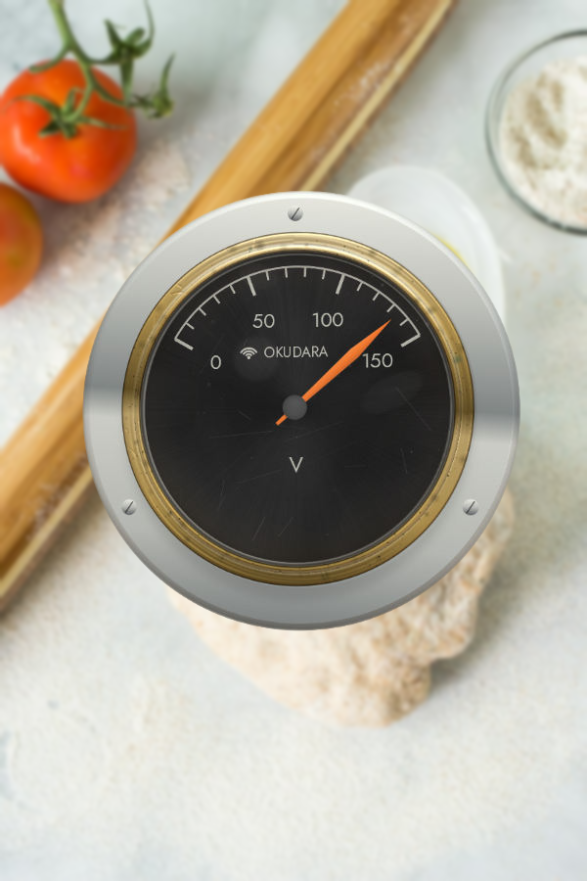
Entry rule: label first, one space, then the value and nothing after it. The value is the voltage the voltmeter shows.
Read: 135 V
